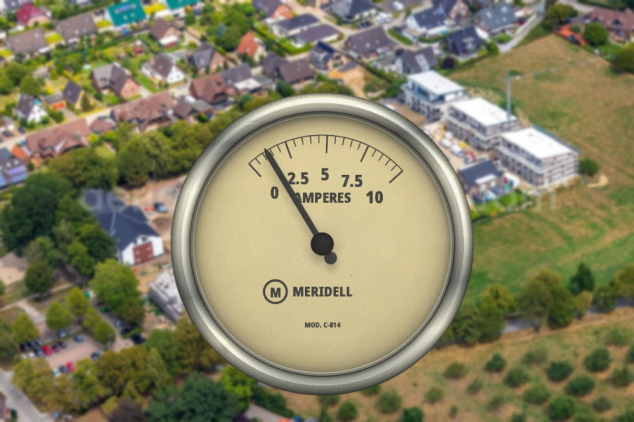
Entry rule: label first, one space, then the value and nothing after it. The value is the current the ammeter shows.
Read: 1.25 A
